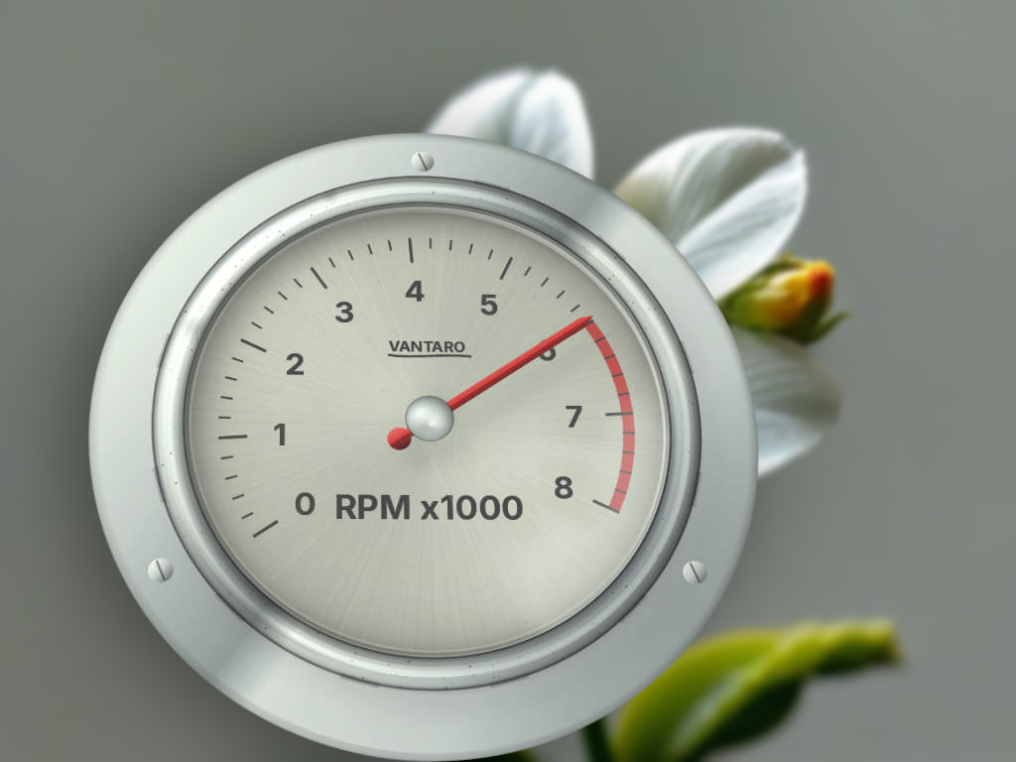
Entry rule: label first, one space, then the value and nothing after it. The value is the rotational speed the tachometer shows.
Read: 6000 rpm
